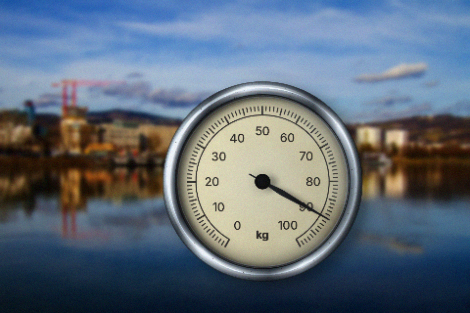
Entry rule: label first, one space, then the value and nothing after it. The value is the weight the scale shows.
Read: 90 kg
